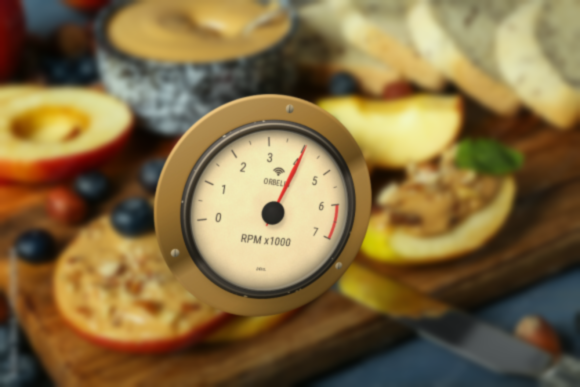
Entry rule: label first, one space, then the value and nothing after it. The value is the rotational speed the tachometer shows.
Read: 4000 rpm
